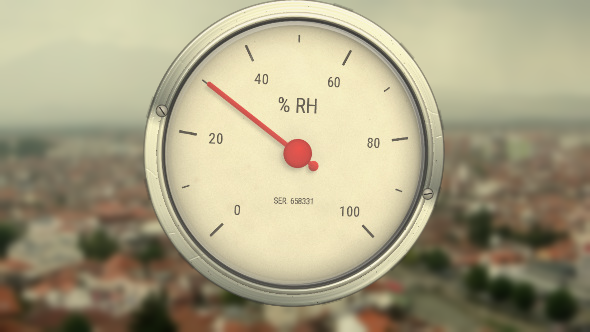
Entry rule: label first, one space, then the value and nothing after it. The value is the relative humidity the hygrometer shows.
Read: 30 %
